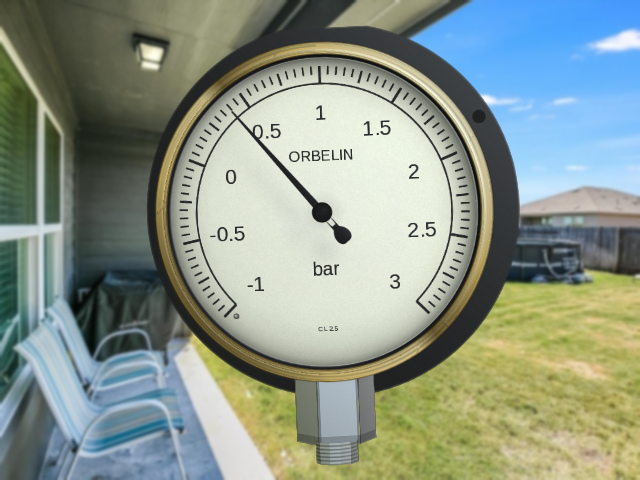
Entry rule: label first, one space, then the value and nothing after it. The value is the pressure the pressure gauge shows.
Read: 0.4 bar
